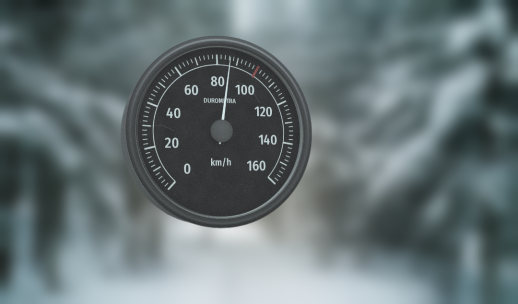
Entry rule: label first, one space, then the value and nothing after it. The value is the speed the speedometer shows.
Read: 86 km/h
